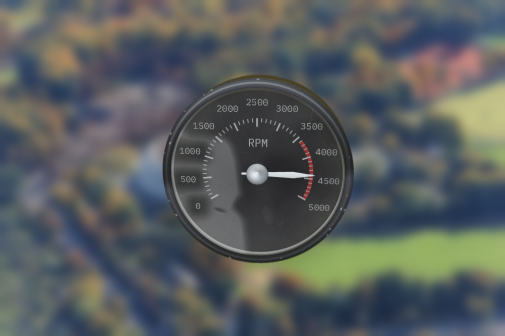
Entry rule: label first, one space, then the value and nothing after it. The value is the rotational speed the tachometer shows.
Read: 4400 rpm
